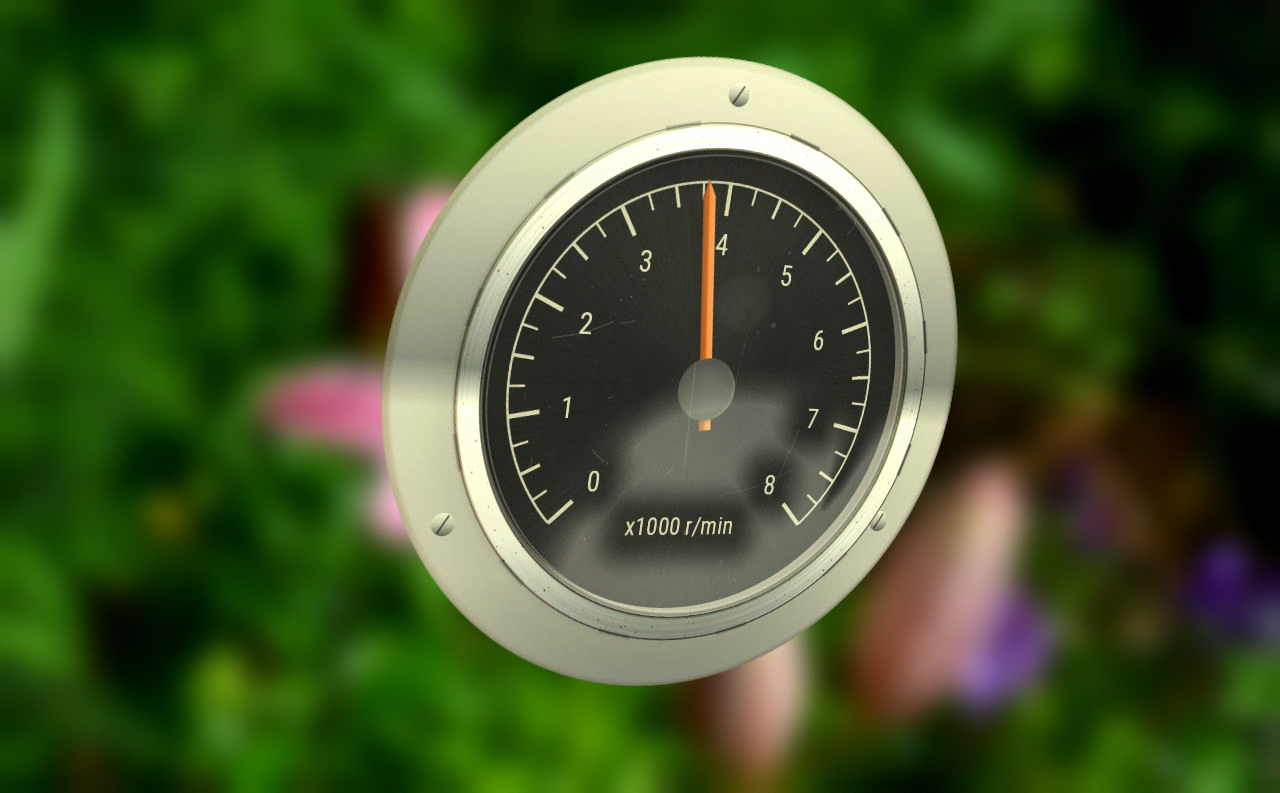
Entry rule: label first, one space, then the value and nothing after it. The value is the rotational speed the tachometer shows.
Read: 3750 rpm
